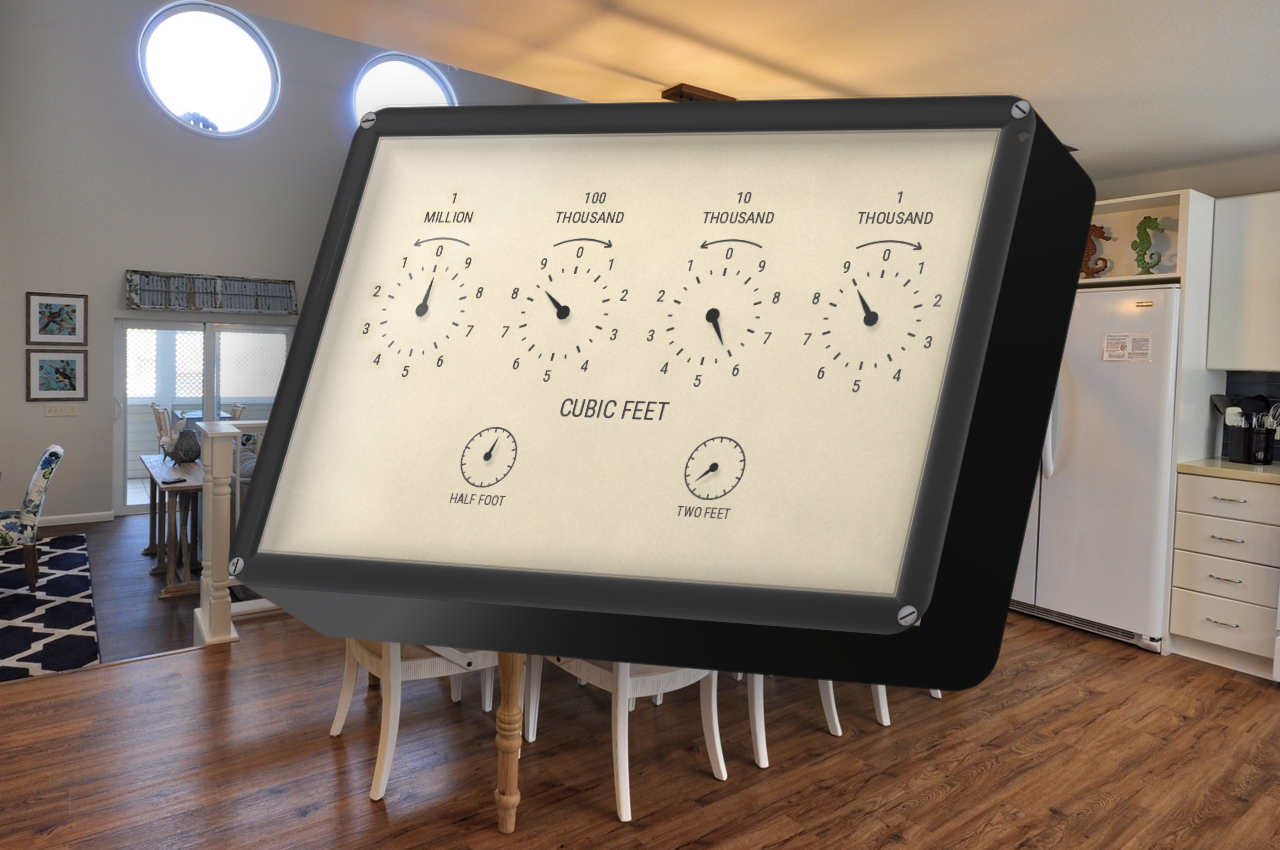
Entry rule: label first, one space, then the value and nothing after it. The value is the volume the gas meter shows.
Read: 985900 ft³
